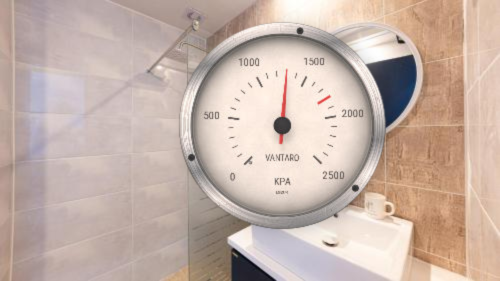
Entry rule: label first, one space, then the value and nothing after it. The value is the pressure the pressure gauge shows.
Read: 1300 kPa
